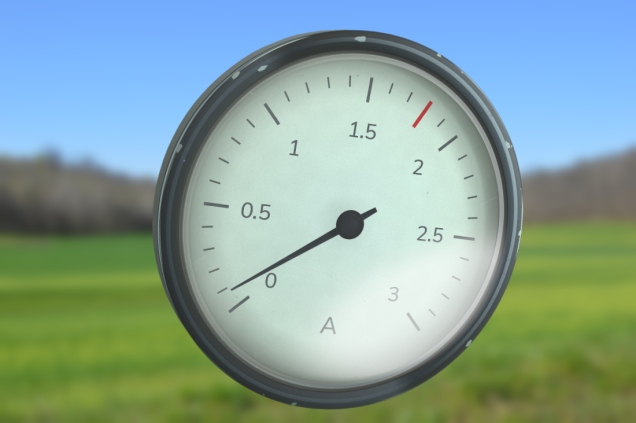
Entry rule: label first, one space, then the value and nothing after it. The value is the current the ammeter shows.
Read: 0.1 A
